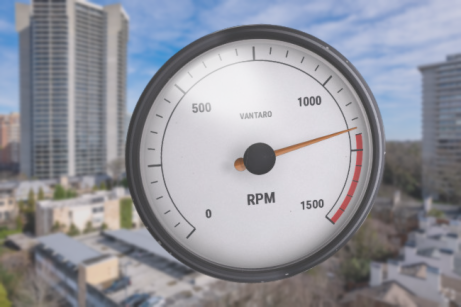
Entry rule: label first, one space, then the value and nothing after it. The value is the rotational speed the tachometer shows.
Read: 1175 rpm
